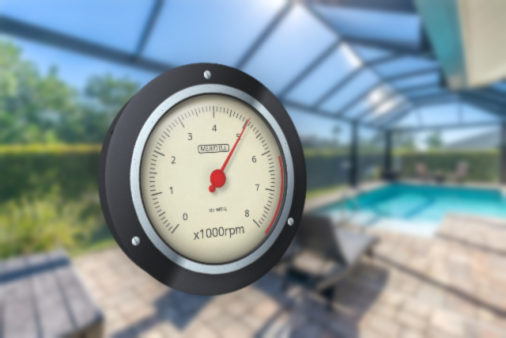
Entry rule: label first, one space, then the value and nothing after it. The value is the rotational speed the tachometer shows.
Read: 5000 rpm
